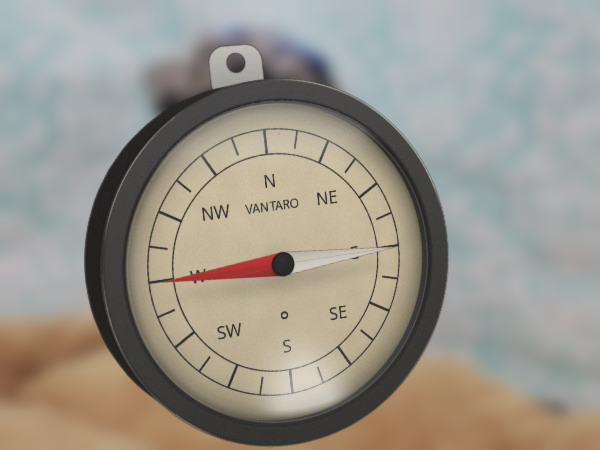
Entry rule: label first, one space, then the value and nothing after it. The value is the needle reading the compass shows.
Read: 270 °
